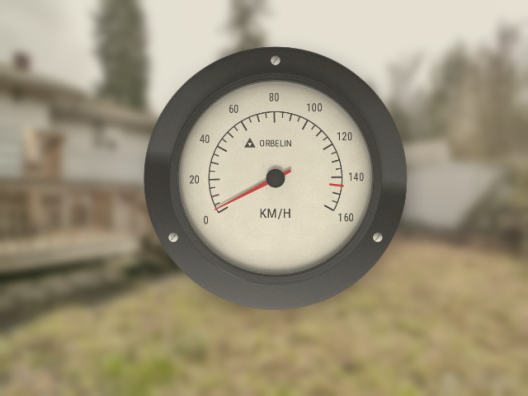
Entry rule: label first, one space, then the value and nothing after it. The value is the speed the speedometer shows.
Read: 2.5 km/h
